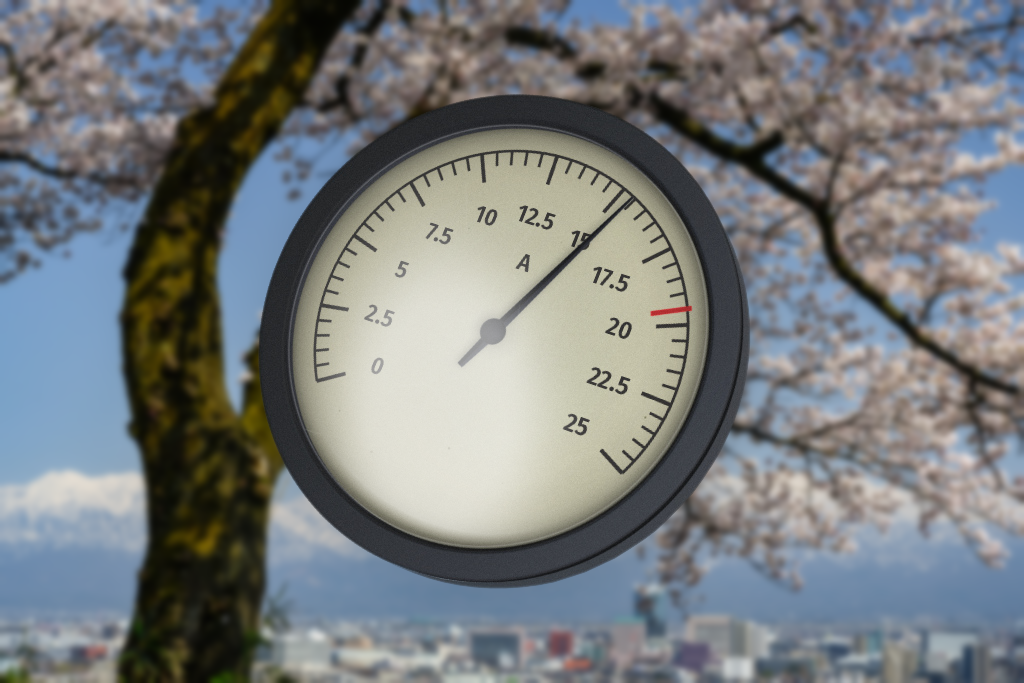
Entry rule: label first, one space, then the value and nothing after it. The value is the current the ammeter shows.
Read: 15.5 A
